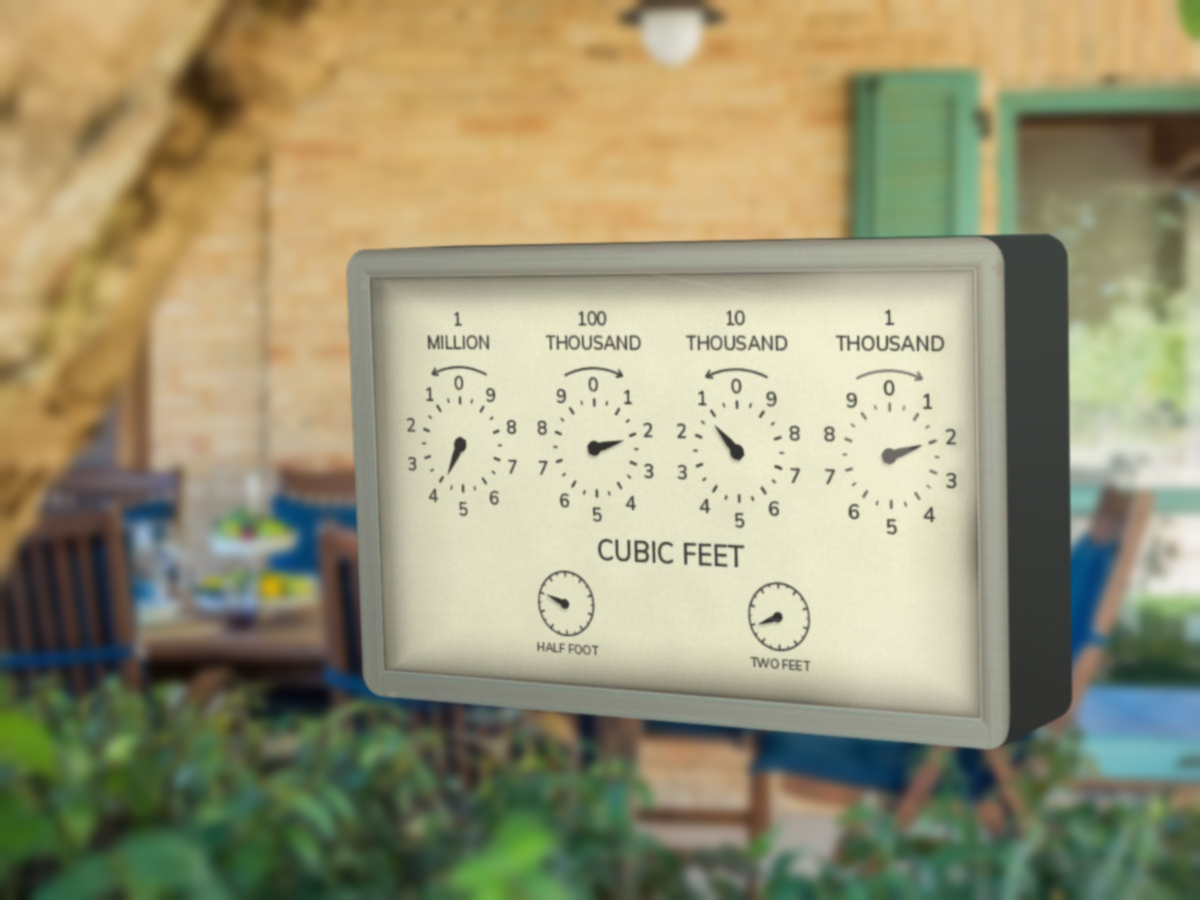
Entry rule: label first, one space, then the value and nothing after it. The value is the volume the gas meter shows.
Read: 421200 ft³
